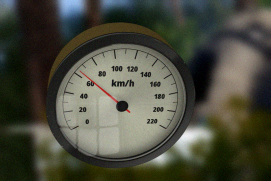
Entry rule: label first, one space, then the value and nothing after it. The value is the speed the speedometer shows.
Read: 65 km/h
